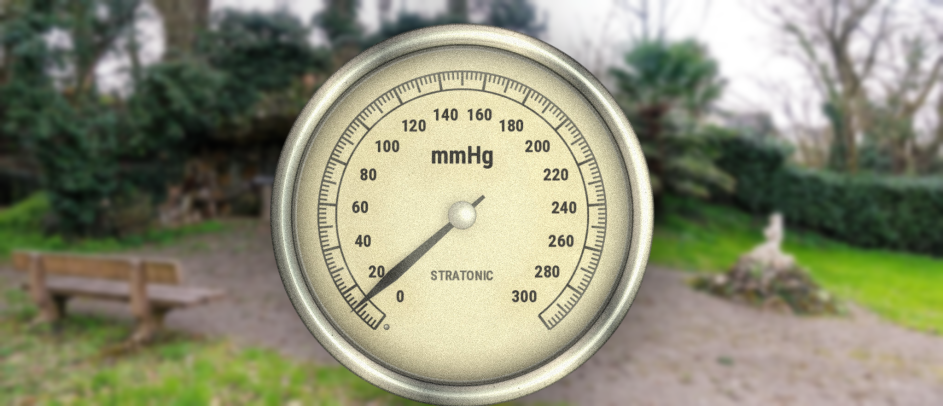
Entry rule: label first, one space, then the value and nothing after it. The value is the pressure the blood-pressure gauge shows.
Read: 12 mmHg
